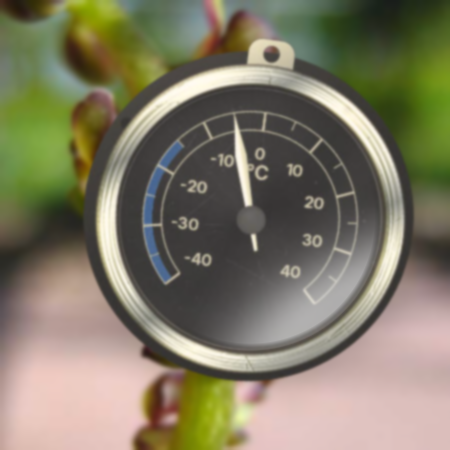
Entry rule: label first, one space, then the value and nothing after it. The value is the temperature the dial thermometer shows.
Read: -5 °C
